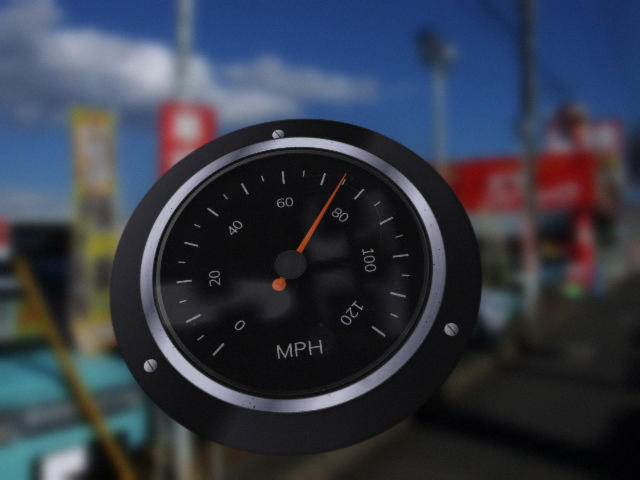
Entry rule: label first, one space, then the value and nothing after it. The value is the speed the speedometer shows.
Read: 75 mph
